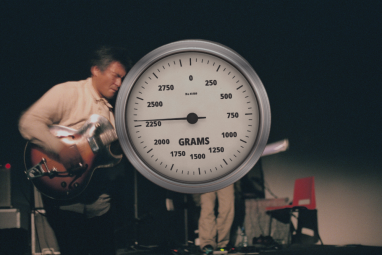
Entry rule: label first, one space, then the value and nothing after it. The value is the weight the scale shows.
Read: 2300 g
